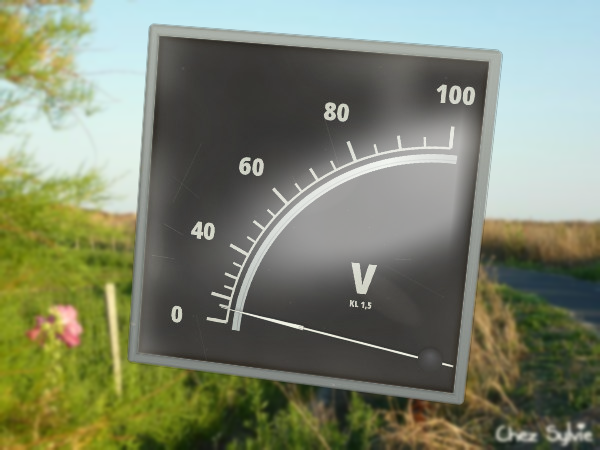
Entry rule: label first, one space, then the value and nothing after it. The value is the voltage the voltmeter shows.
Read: 15 V
